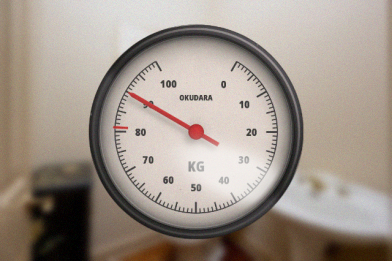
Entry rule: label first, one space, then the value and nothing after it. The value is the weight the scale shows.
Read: 90 kg
